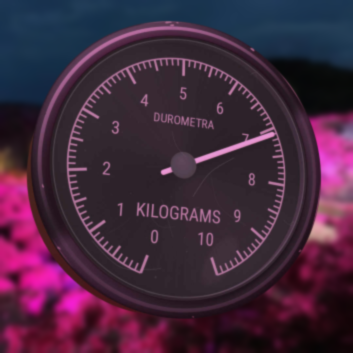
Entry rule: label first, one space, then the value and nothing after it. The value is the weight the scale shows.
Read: 7.1 kg
